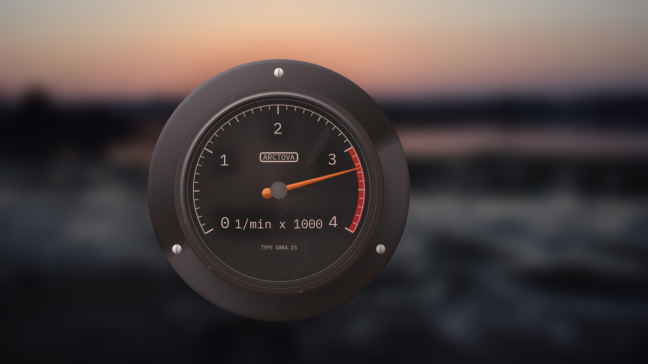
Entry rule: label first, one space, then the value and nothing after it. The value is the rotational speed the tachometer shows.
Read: 3250 rpm
